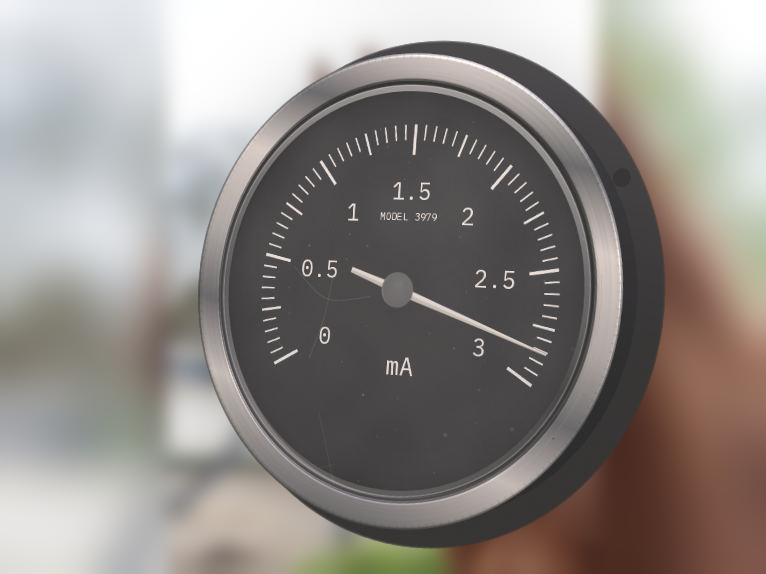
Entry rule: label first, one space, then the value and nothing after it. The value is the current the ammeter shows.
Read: 2.85 mA
